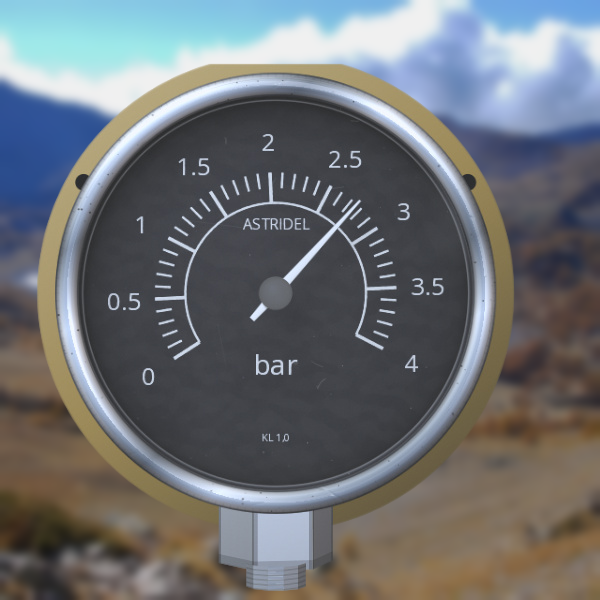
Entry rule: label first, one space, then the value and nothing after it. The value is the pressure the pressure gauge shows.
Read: 2.75 bar
